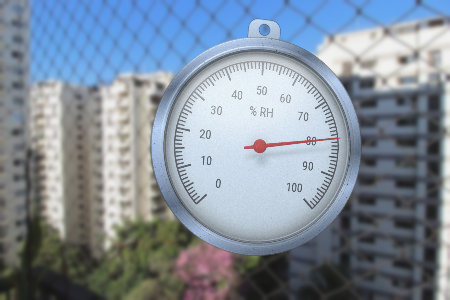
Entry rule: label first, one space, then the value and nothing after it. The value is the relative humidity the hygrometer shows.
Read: 80 %
